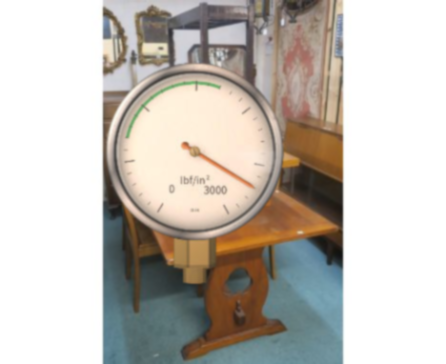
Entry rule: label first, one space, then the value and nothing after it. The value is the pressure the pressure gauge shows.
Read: 2700 psi
